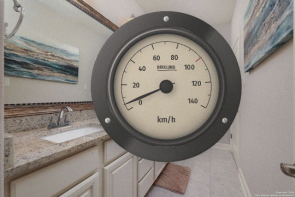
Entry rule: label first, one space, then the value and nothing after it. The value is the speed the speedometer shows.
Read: 5 km/h
